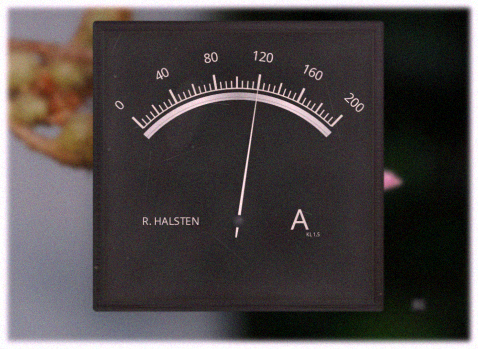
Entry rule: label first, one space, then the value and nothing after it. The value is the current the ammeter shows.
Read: 120 A
